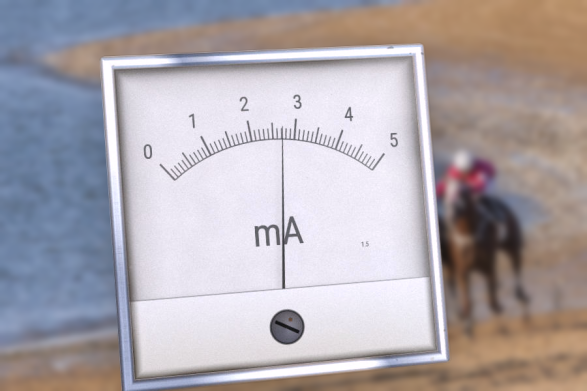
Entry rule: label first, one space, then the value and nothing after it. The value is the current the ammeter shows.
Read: 2.7 mA
